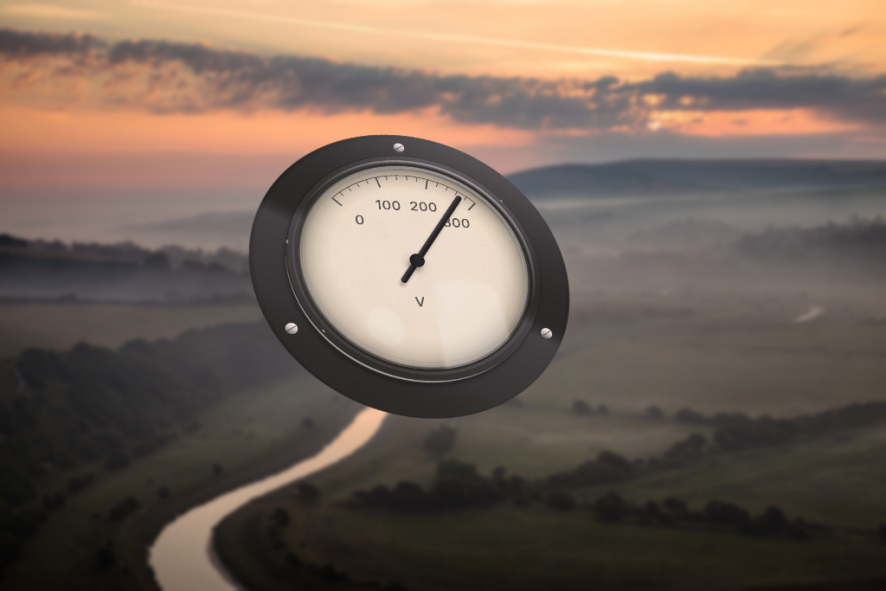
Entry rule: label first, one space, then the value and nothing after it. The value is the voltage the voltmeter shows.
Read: 270 V
